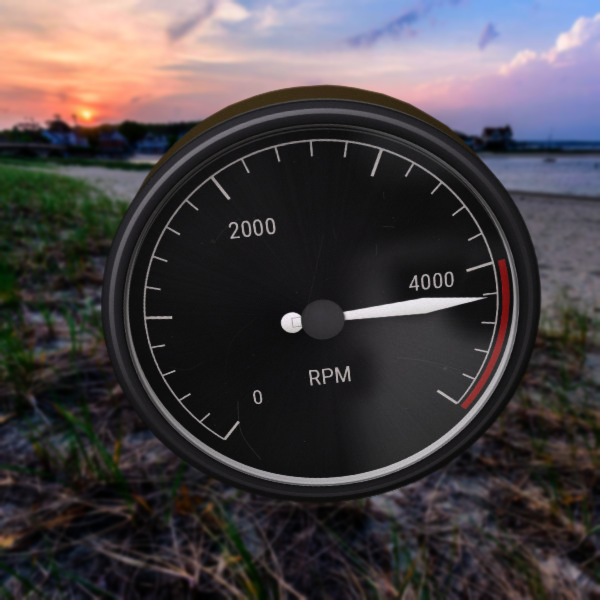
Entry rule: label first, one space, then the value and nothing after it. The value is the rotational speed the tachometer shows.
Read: 4200 rpm
